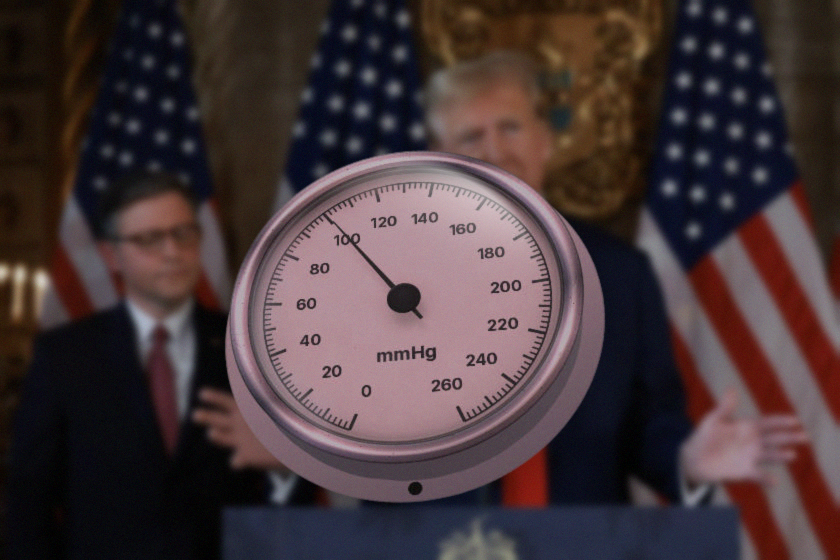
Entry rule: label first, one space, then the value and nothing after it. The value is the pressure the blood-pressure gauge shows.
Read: 100 mmHg
